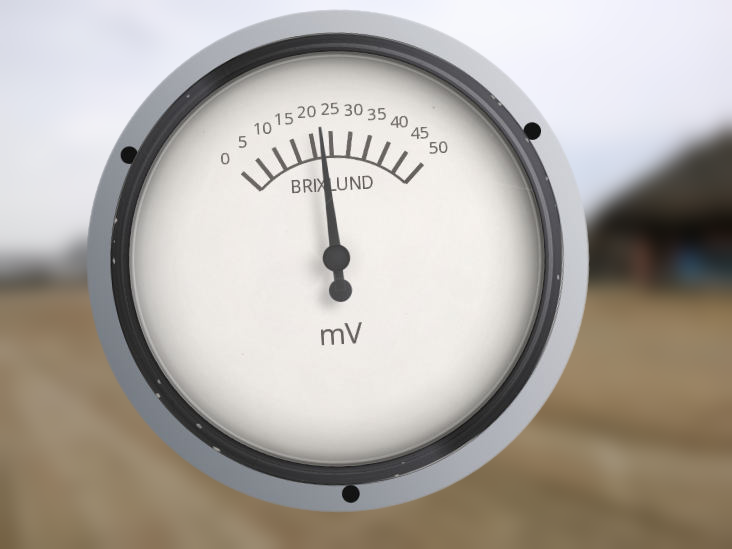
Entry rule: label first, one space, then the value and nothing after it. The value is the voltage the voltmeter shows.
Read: 22.5 mV
